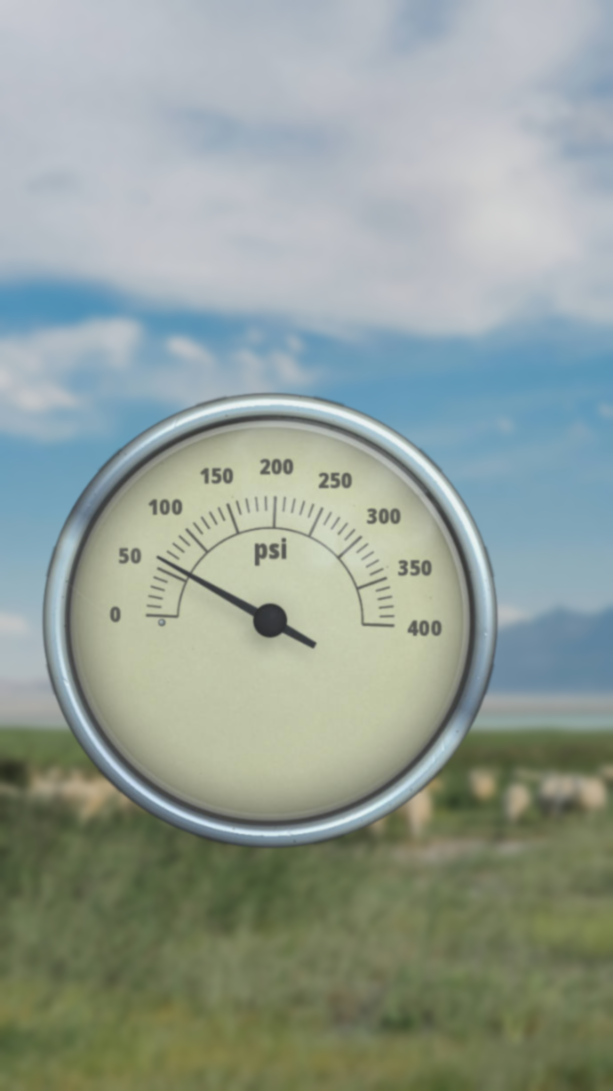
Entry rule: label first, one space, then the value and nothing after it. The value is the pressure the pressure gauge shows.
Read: 60 psi
